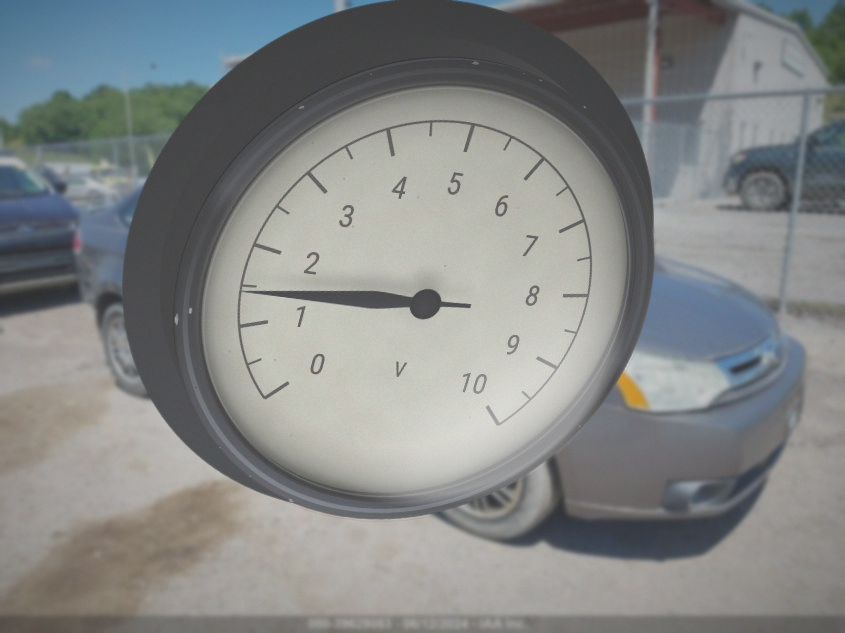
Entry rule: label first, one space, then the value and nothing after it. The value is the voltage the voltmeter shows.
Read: 1.5 V
